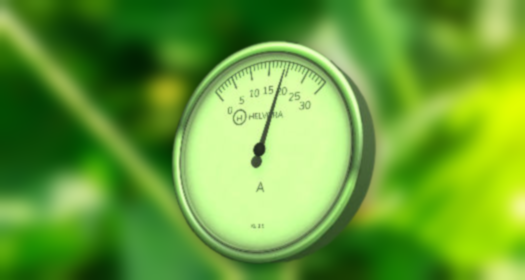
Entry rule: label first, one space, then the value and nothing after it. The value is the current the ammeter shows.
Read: 20 A
